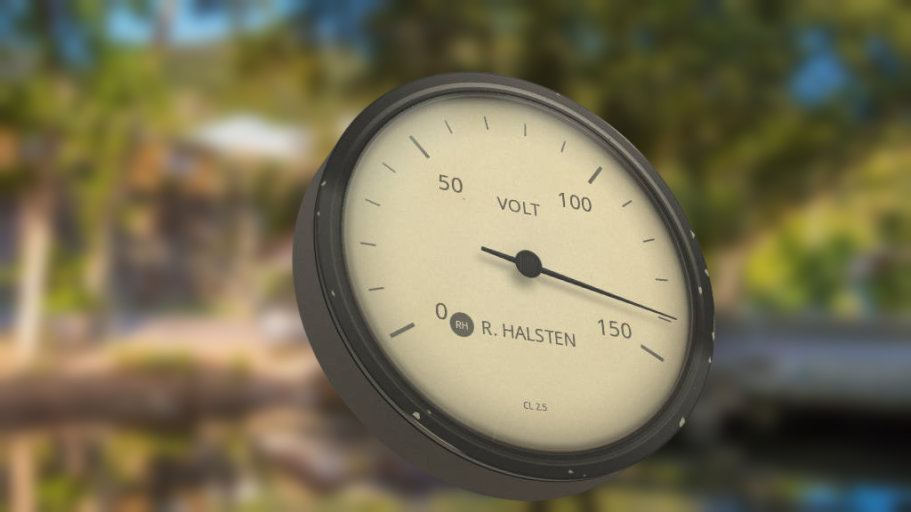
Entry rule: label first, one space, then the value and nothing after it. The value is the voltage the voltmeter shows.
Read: 140 V
